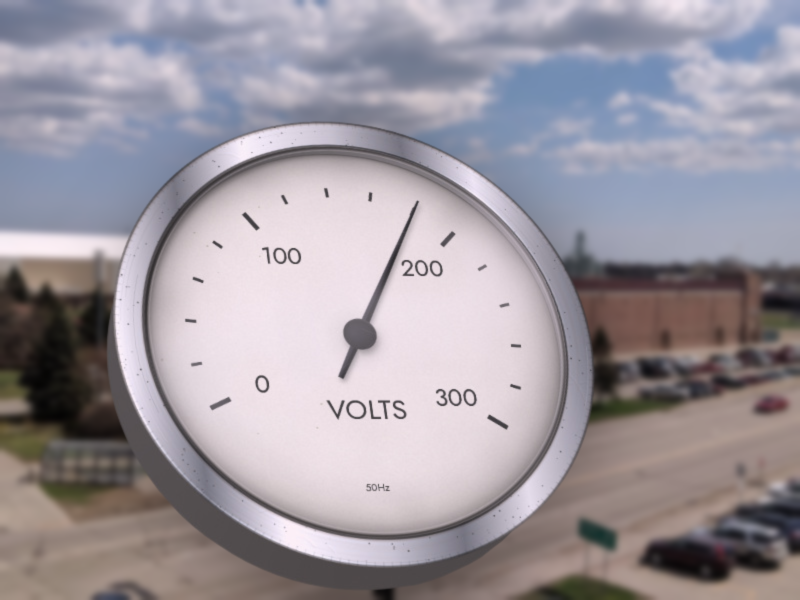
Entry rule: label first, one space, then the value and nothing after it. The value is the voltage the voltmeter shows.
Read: 180 V
